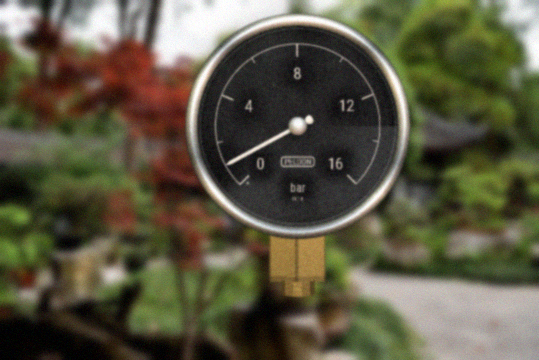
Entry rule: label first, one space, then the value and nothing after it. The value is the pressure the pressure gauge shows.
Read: 1 bar
